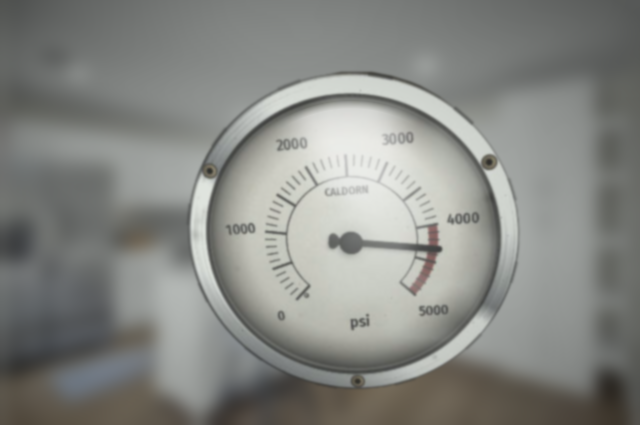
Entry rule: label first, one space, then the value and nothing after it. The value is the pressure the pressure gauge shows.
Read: 4300 psi
